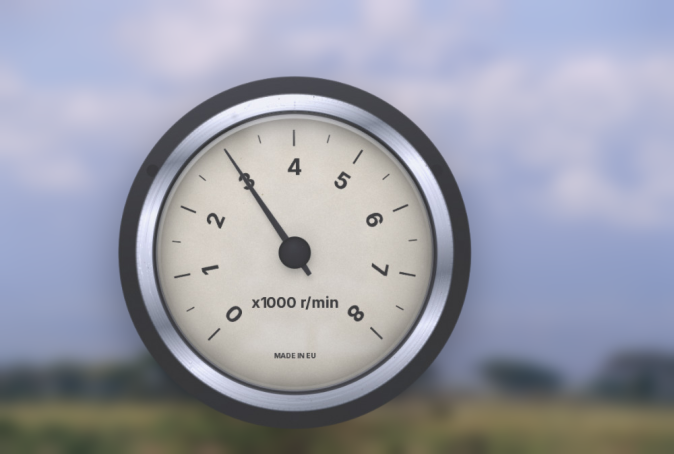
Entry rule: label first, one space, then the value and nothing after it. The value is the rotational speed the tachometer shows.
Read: 3000 rpm
